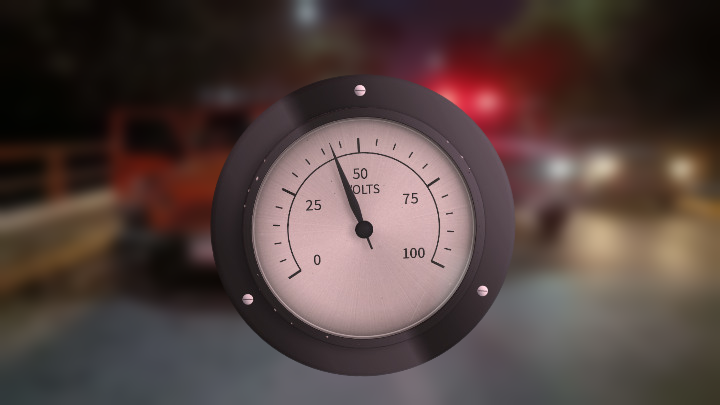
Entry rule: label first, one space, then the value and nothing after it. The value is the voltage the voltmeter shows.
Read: 42.5 V
